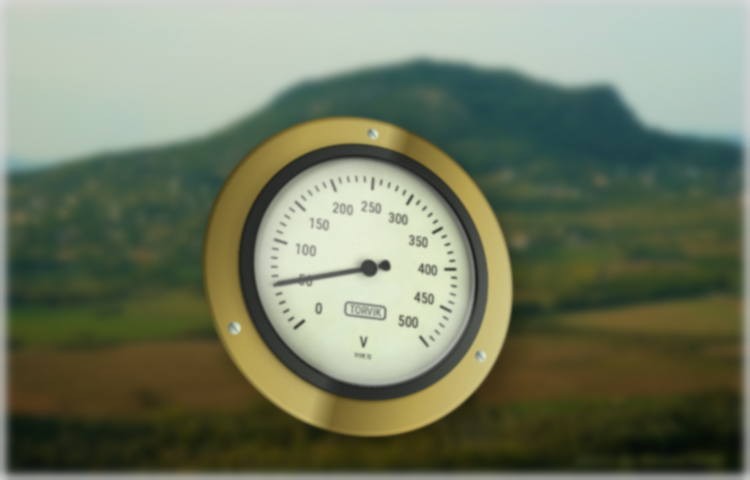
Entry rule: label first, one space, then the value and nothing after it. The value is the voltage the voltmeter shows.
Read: 50 V
